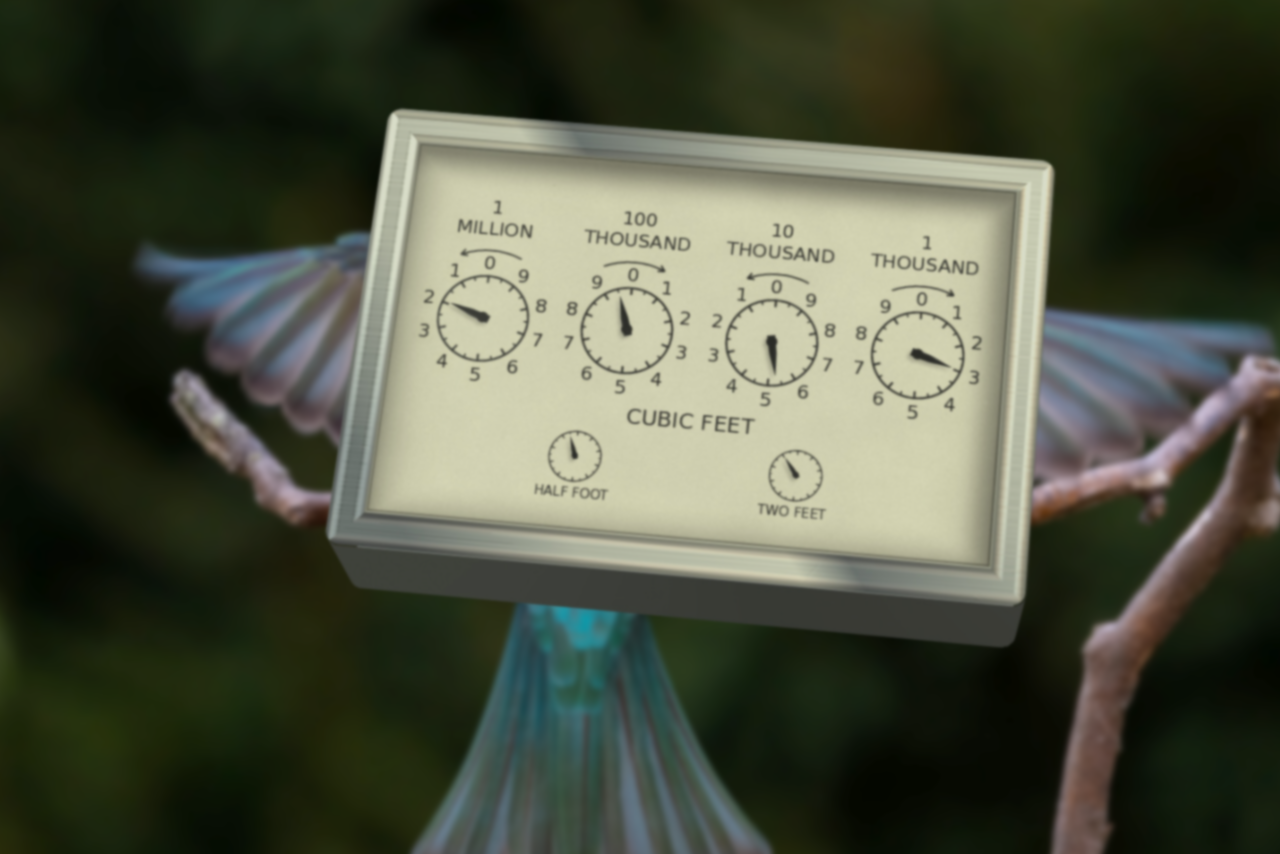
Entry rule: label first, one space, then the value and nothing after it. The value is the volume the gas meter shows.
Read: 195300 ft³
